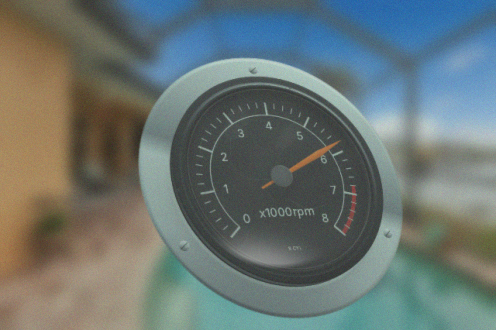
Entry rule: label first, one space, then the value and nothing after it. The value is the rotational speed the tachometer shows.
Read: 5800 rpm
